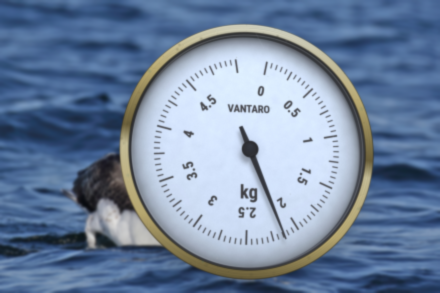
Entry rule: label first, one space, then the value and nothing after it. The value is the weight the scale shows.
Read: 2.15 kg
